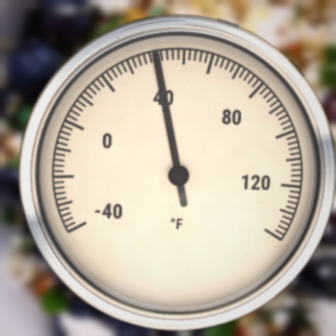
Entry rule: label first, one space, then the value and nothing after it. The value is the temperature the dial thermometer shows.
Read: 40 °F
